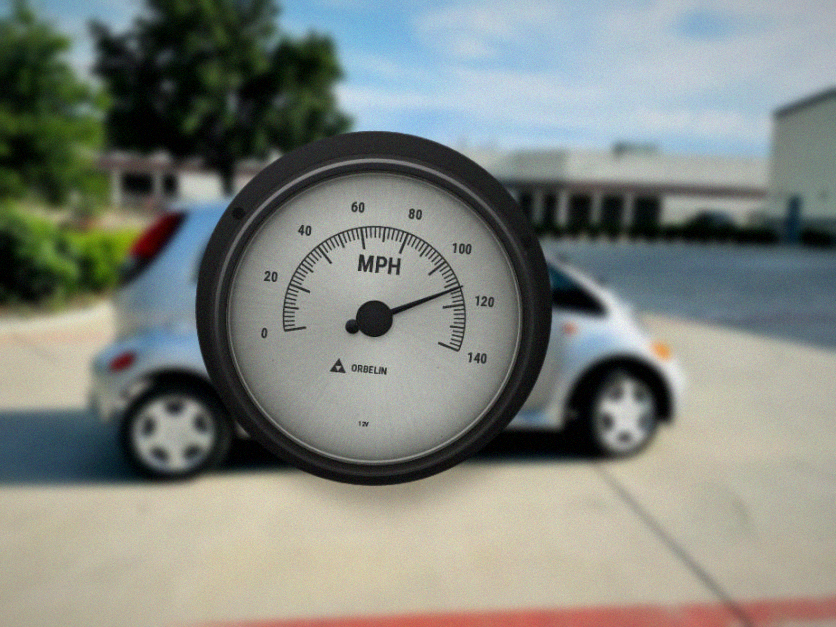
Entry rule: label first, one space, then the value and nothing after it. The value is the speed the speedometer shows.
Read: 112 mph
